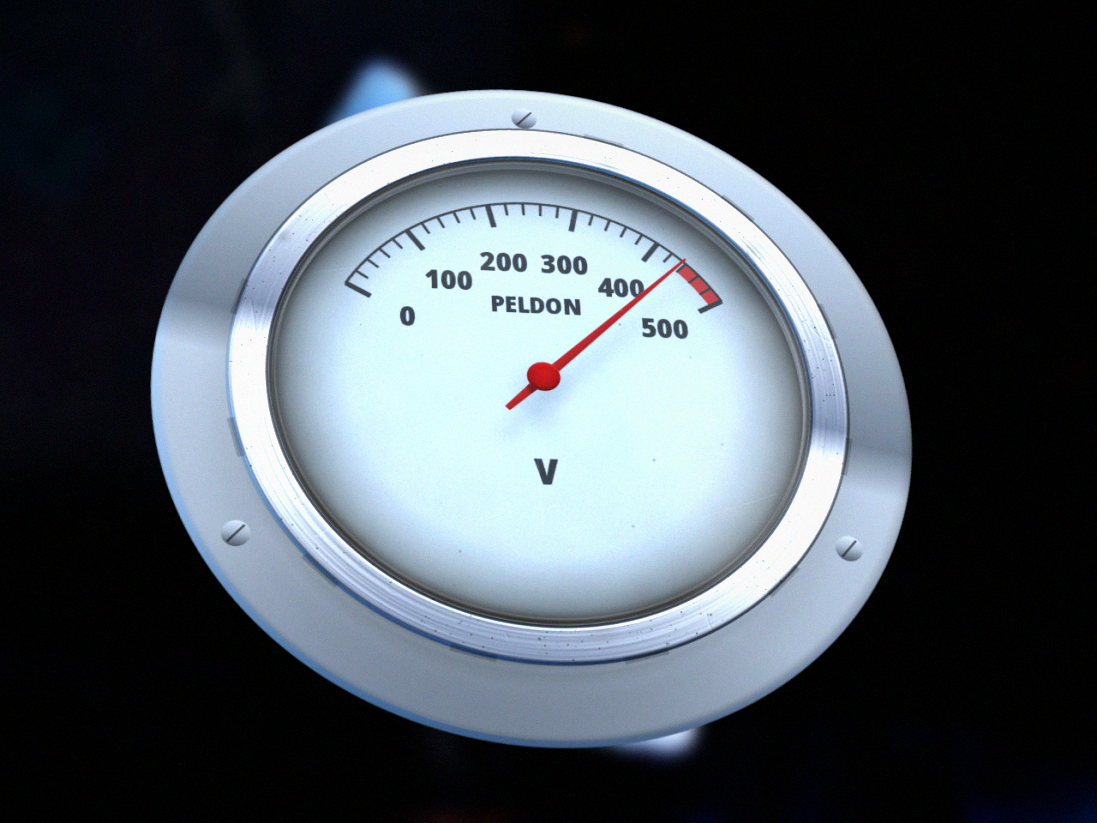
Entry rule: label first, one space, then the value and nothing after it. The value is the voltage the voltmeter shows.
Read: 440 V
